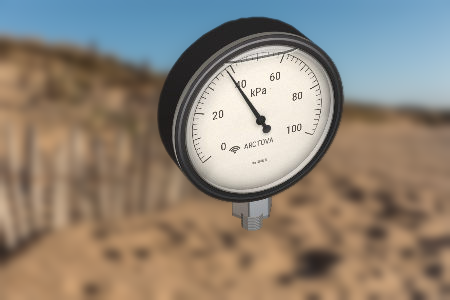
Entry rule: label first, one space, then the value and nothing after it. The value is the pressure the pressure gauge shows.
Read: 38 kPa
